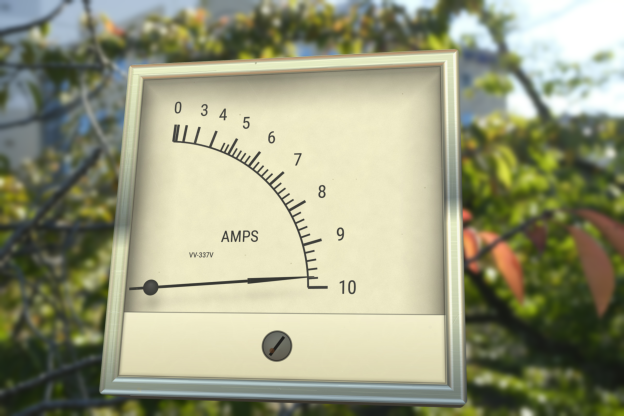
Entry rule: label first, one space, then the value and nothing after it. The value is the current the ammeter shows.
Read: 9.8 A
